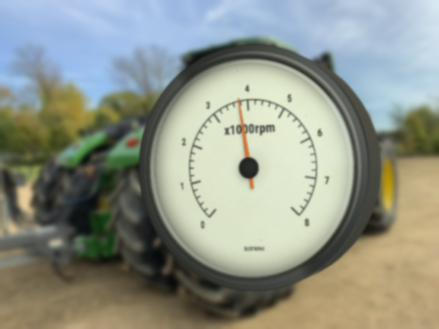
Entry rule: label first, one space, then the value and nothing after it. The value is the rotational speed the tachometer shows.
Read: 3800 rpm
